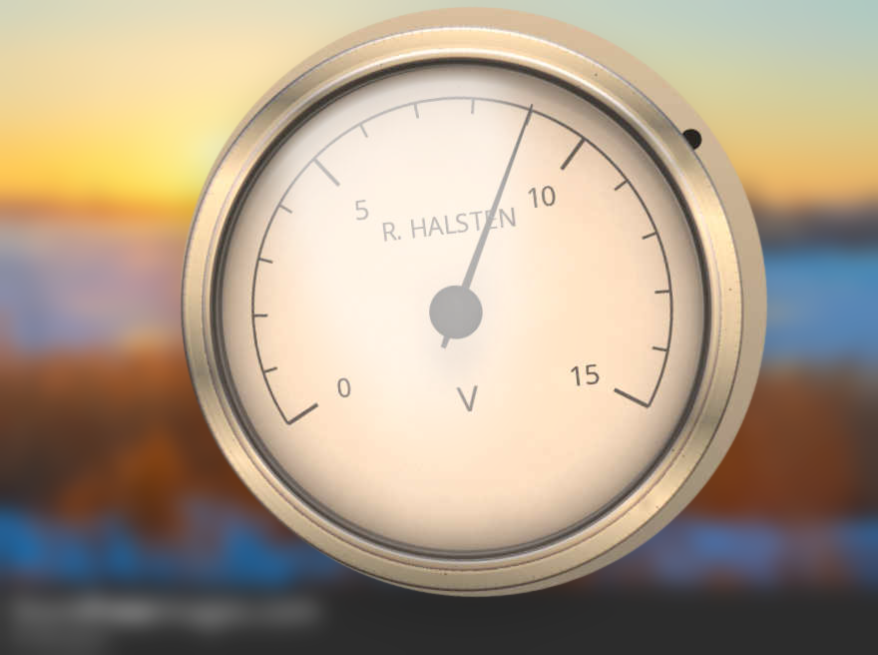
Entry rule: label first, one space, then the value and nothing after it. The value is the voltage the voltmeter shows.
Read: 9 V
